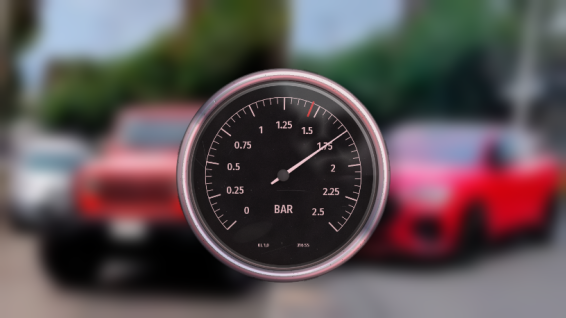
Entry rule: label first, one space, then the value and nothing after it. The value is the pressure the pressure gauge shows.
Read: 1.75 bar
